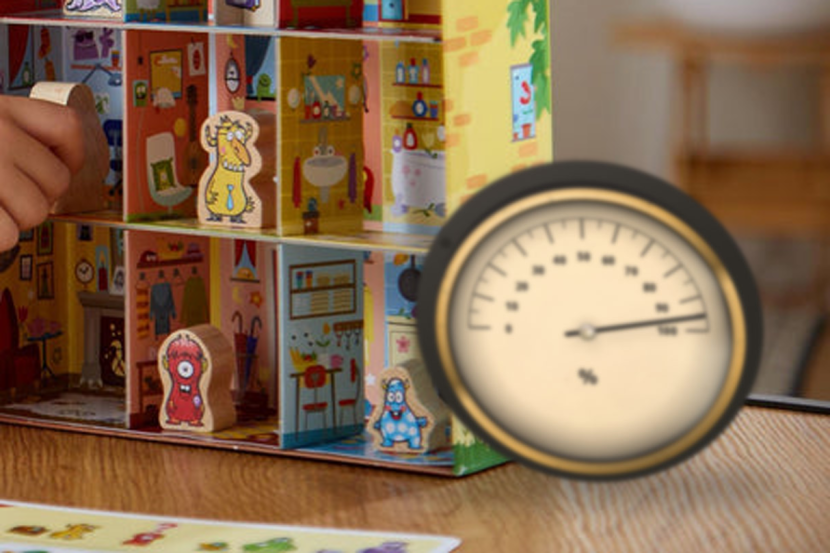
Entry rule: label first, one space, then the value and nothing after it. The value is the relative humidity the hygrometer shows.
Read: 95 %
